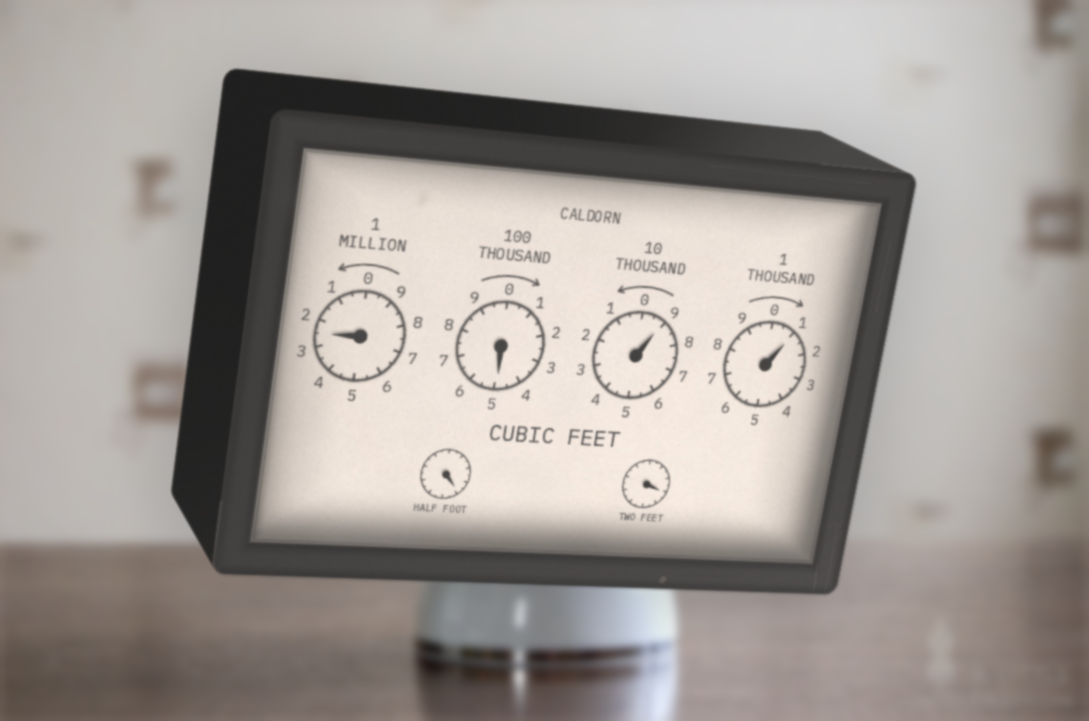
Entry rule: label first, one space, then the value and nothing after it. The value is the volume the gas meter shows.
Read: 249100 ft³
